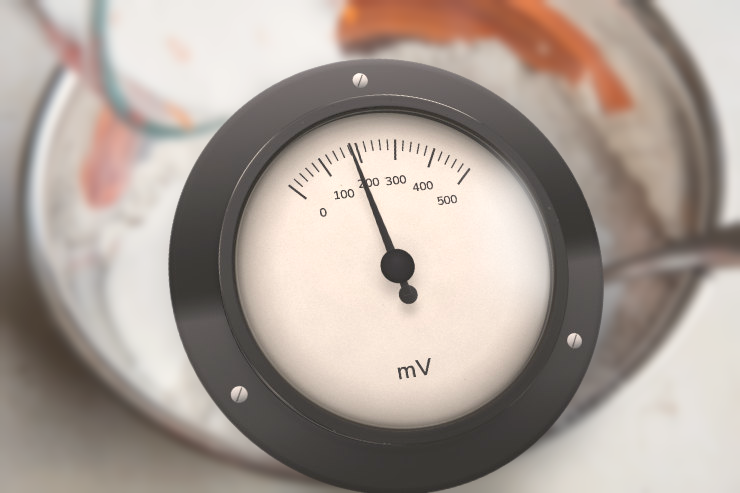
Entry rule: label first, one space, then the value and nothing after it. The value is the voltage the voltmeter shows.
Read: 180 mV
